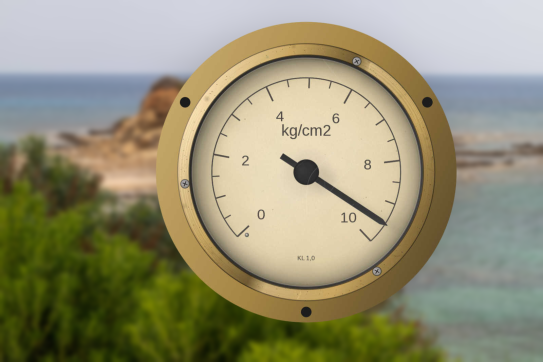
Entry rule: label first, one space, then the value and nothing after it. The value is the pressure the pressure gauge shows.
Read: 9.5 kg/cm²
